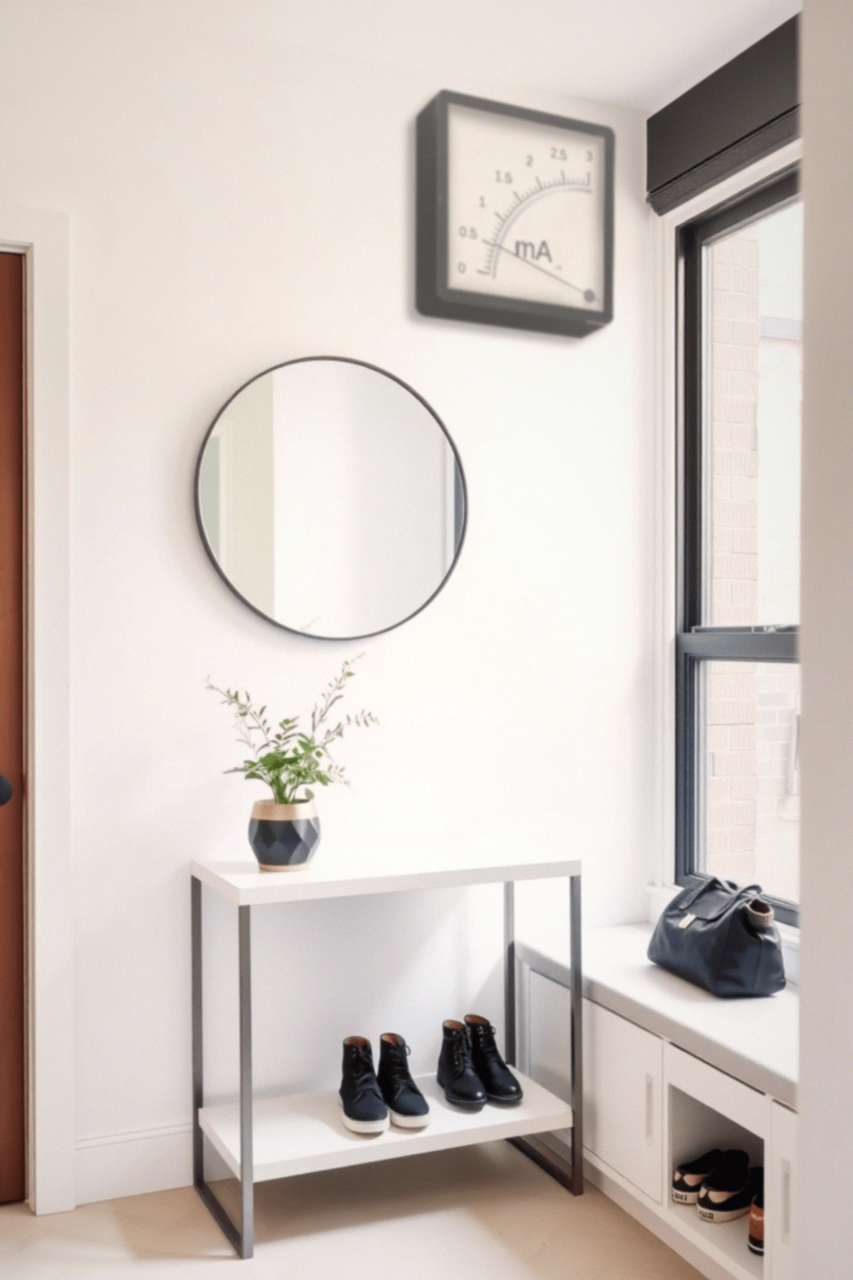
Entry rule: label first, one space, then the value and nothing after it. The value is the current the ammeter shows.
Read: 0.5 mA
